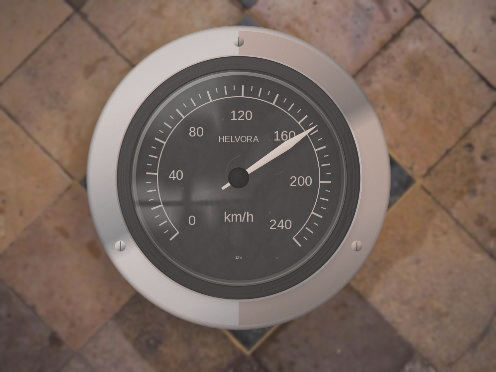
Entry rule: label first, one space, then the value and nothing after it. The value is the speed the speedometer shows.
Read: 167.5 km/h
